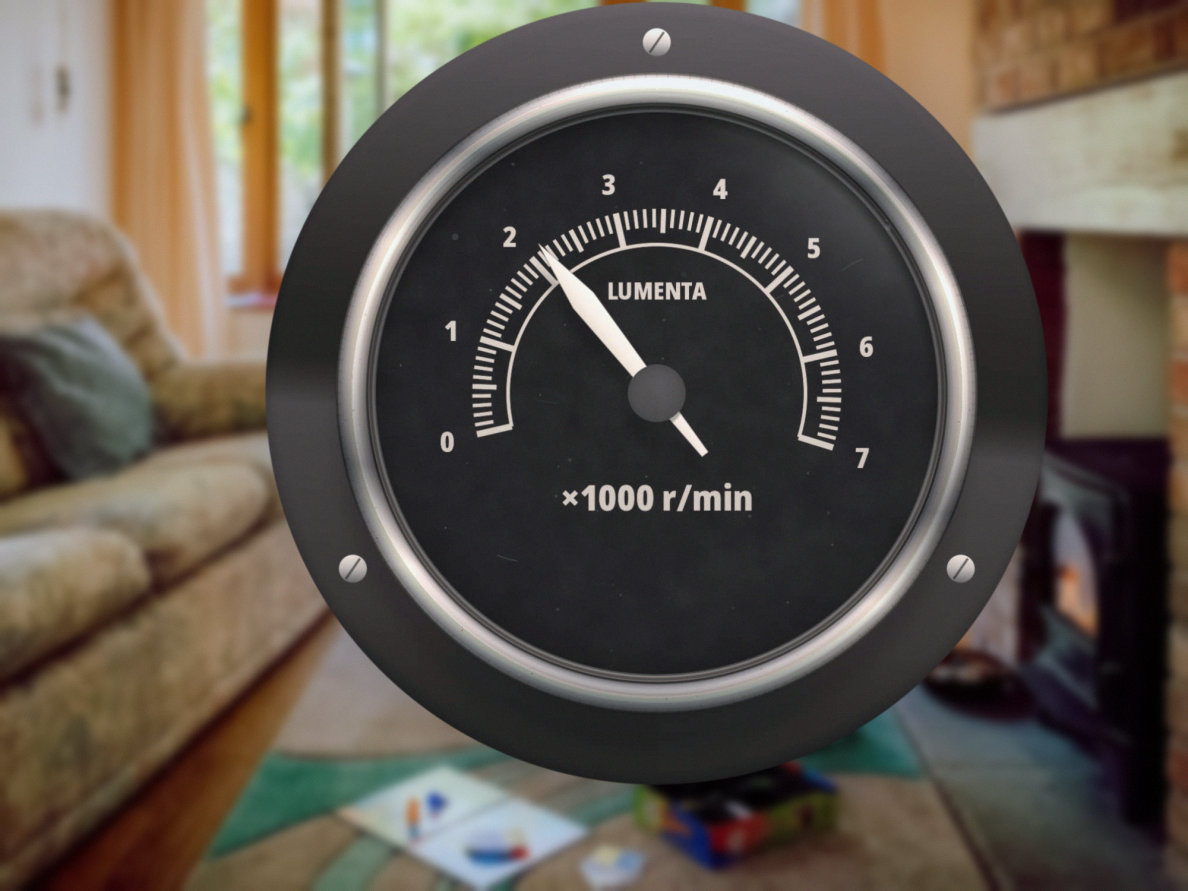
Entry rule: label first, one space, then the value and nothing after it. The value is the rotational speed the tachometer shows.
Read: 2150 rpm
